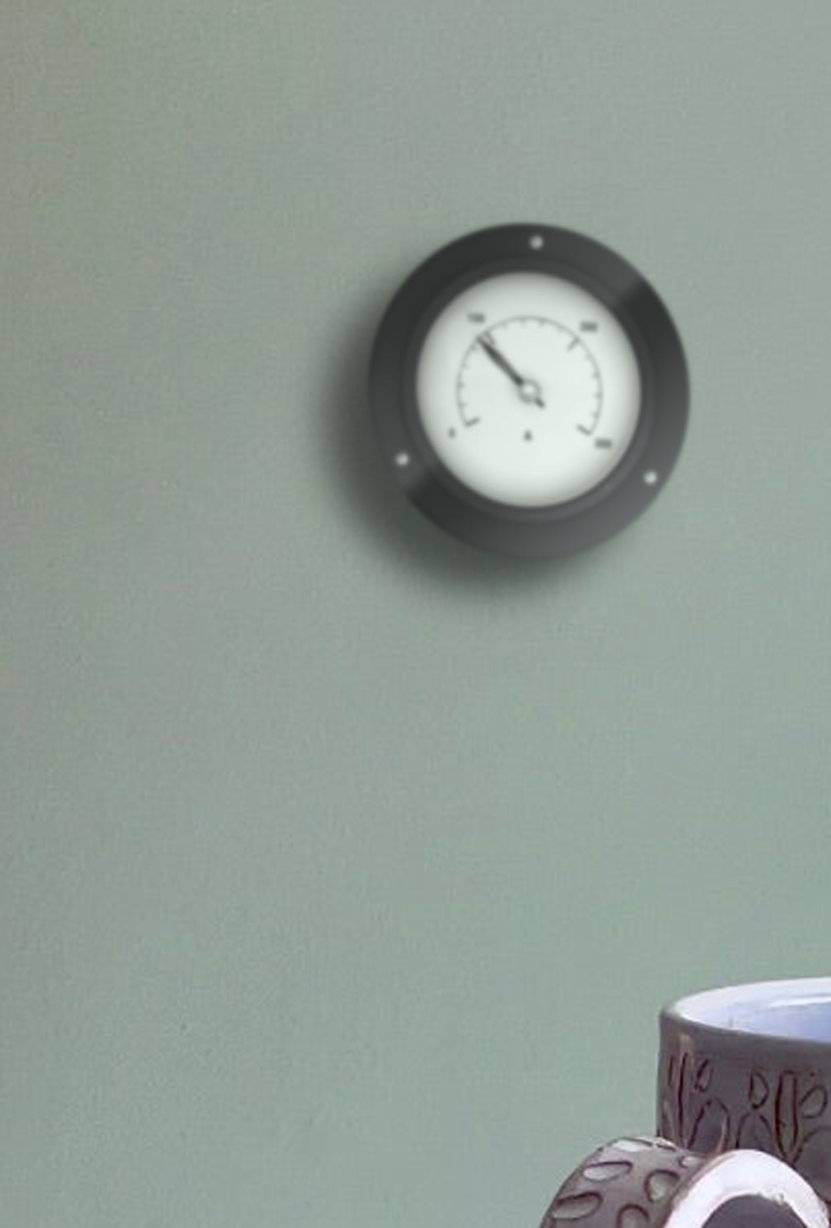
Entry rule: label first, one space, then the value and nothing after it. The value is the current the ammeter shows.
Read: 90 A
